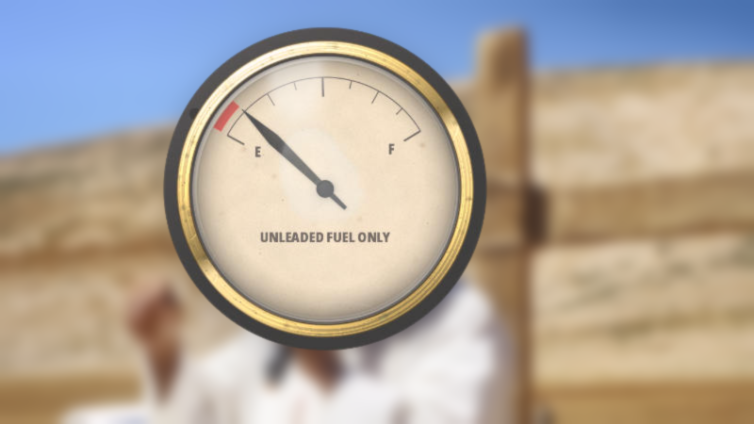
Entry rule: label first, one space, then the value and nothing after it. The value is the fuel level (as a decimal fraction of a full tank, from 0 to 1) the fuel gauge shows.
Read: 0.125
